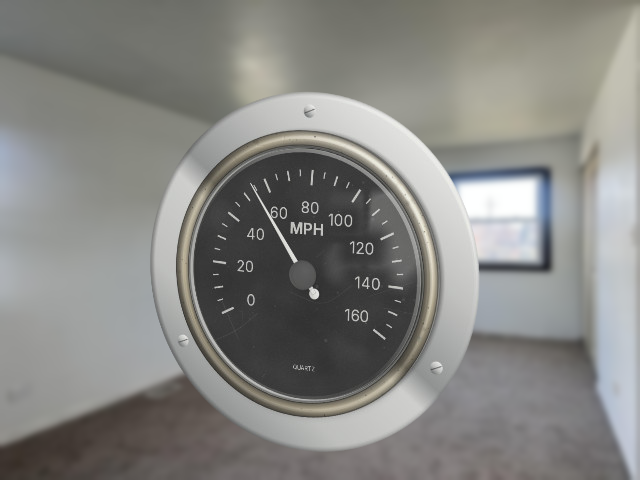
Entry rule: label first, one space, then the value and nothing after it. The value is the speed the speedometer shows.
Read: 55 mph
